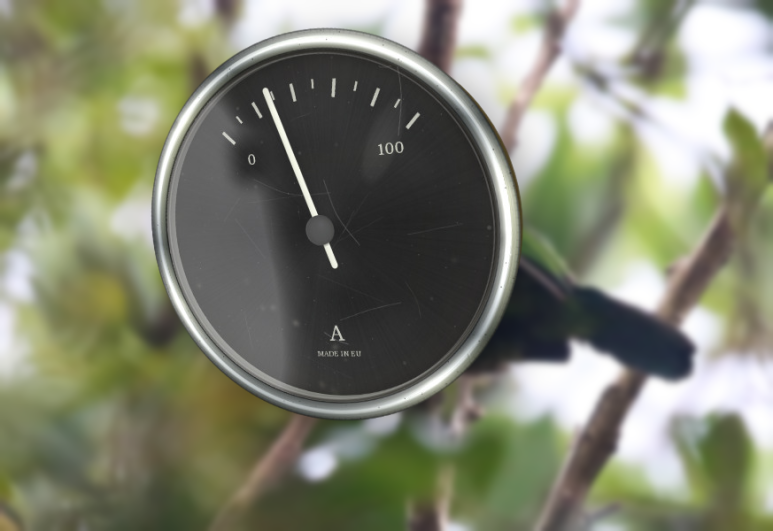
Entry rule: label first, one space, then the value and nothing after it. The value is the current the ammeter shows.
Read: 30 A
